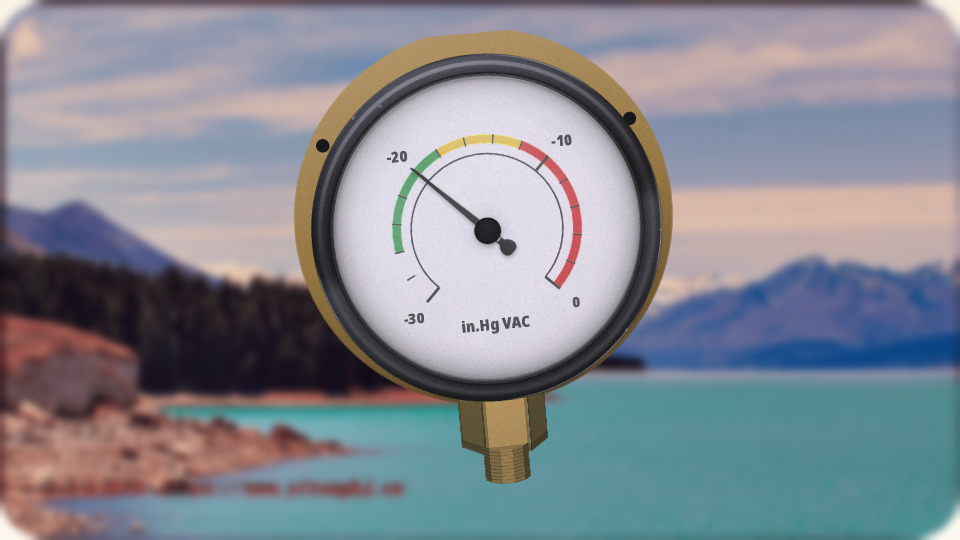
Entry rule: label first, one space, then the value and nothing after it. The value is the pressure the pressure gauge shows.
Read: -20 inHg
